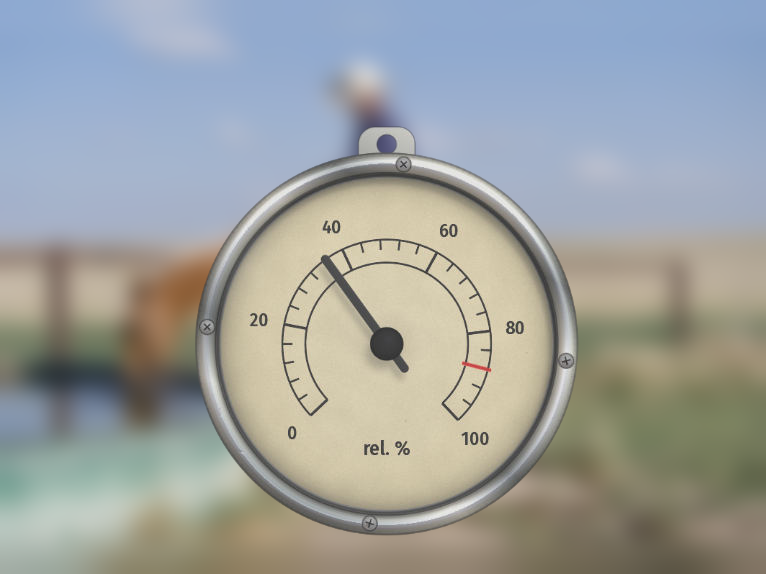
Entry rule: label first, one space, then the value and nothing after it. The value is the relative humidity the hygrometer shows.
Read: 36 %
